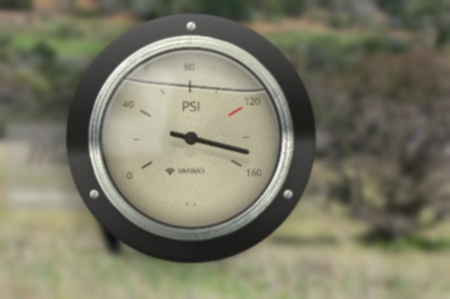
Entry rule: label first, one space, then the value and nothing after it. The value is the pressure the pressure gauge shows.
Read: 150 psi
